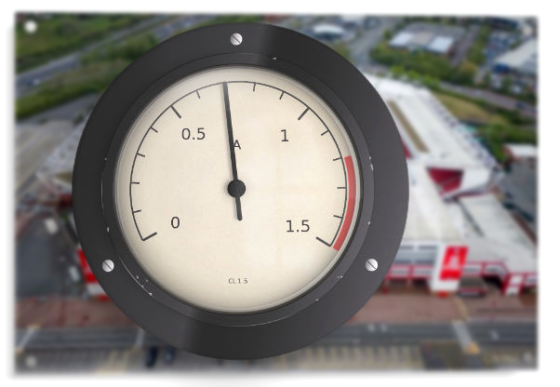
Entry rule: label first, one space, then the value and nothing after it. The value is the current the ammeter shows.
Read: 0.7 A
